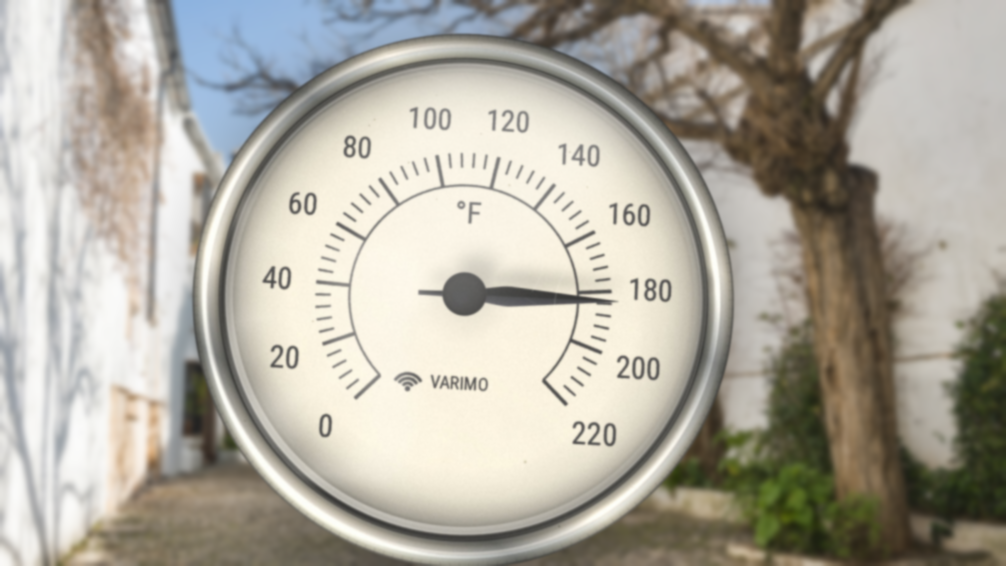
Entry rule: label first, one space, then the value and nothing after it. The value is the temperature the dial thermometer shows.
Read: 184 °F
